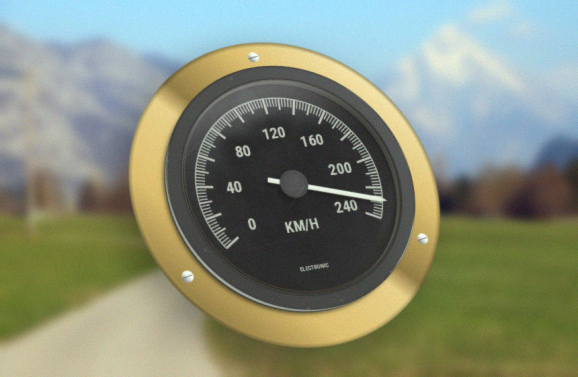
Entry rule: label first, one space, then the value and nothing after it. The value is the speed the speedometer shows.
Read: 230 km/h
